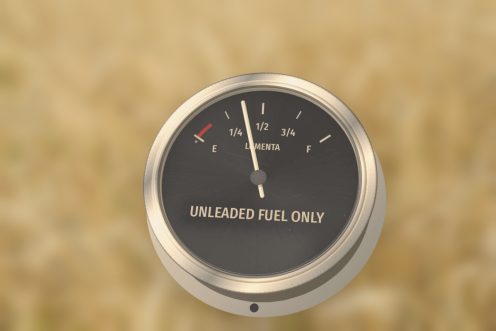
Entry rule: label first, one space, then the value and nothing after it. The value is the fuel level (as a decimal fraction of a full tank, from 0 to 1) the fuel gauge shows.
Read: 0.375
